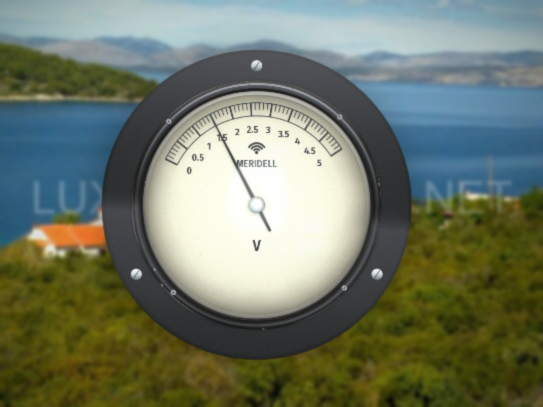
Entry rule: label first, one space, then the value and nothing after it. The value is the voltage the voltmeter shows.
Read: 1.5 V
